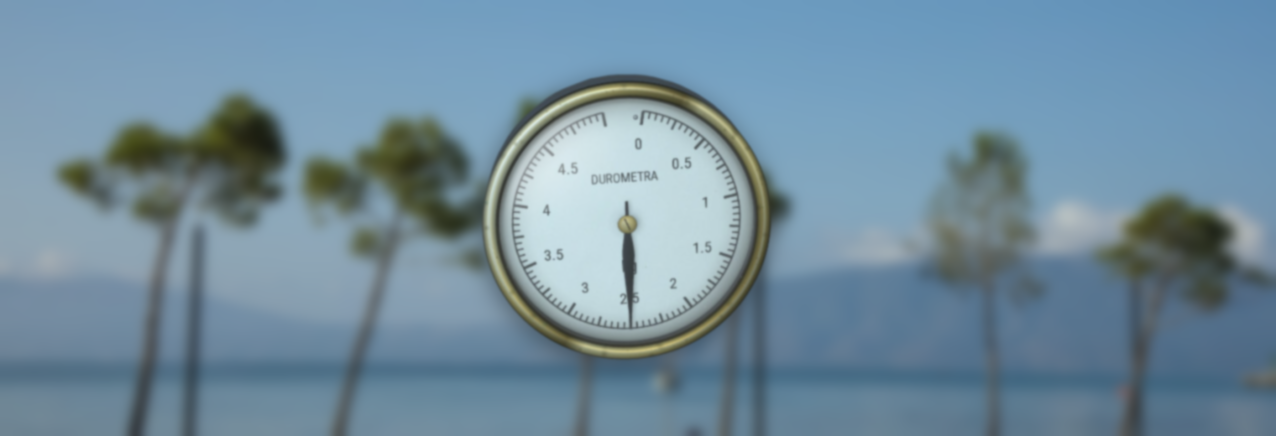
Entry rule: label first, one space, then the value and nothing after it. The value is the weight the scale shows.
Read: 2.5 kg
